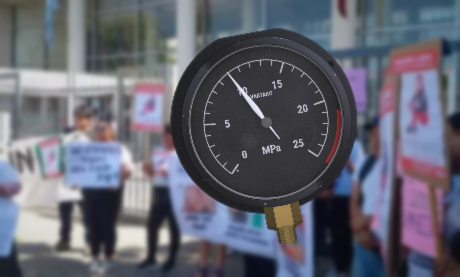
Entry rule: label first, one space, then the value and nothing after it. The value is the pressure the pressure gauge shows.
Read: 10 MPa
